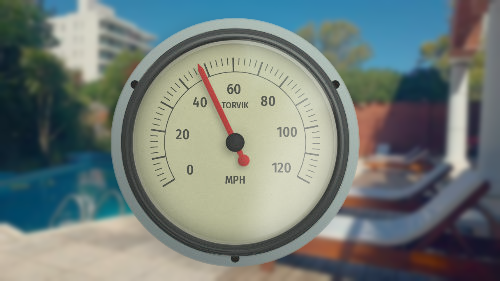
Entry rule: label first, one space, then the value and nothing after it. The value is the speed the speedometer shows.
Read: 48 mph
